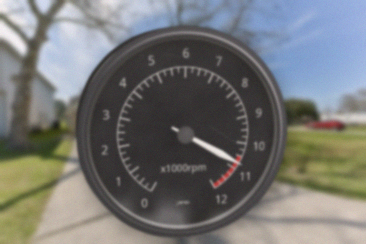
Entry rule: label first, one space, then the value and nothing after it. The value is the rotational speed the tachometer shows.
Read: 10750 rpm
